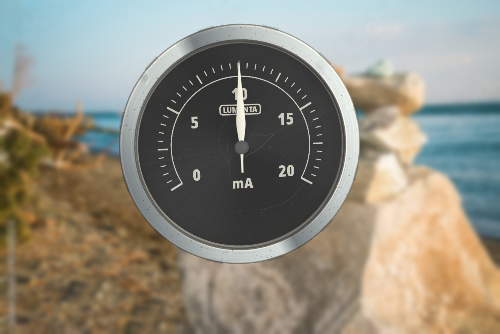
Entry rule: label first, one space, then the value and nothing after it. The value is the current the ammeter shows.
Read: 10 mA
